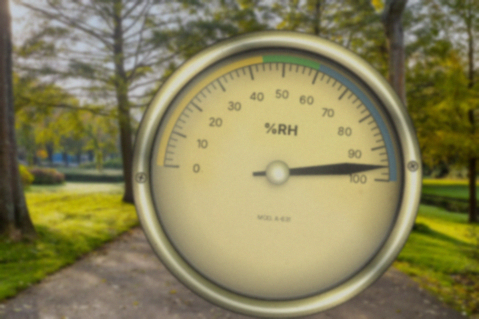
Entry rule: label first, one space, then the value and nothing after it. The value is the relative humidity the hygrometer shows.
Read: 96 %
